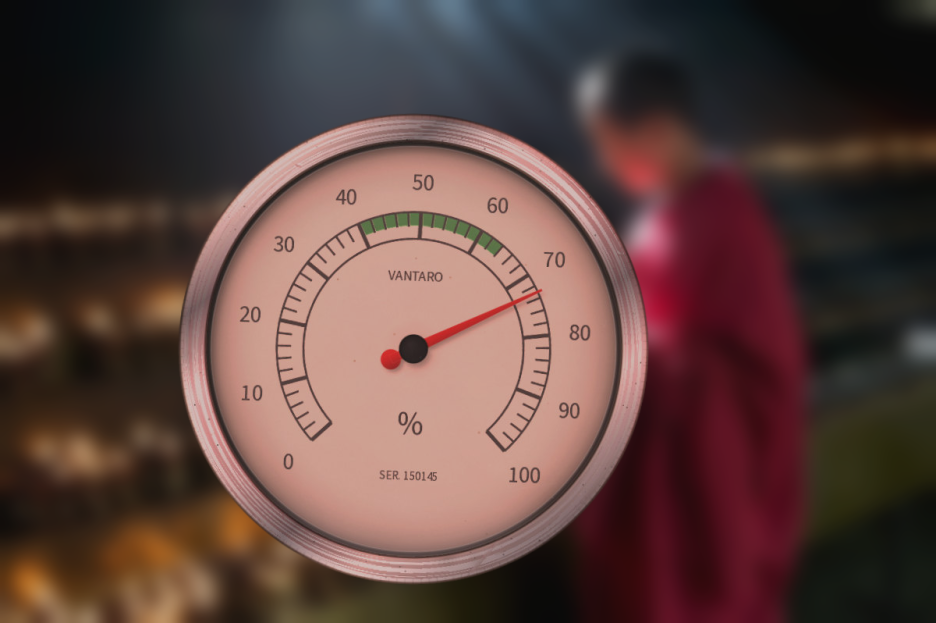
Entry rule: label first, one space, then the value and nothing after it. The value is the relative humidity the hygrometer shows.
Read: 73 %
